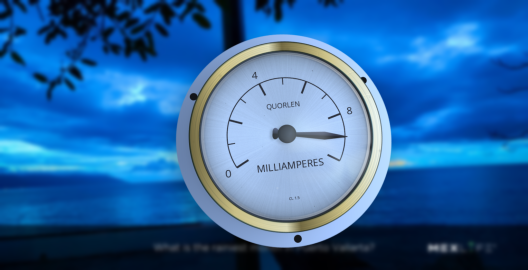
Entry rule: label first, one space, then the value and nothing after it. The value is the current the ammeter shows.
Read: 9 mA
